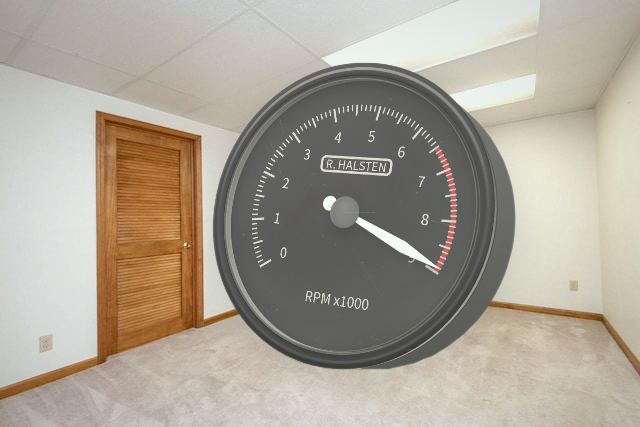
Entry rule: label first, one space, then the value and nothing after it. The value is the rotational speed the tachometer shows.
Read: 8900 rpm
